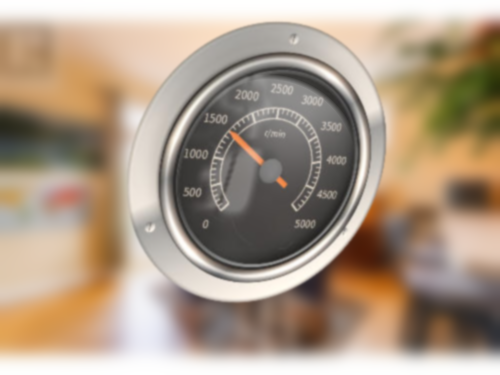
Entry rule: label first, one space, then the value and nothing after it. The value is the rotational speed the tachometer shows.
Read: 1500 rpm
